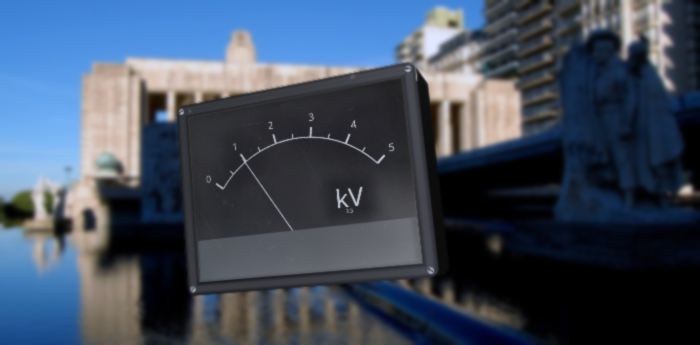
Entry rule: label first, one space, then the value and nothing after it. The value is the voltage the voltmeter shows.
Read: 1 kV
